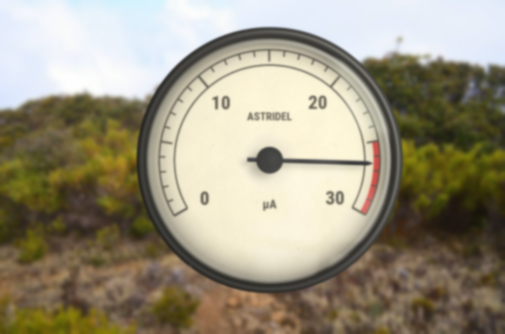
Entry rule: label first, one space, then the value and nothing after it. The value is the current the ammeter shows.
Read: 26.5 µA
